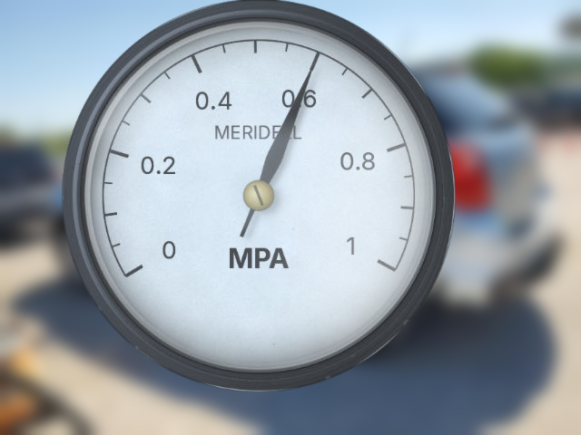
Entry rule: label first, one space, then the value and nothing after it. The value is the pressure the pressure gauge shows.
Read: 0.6 MPa
